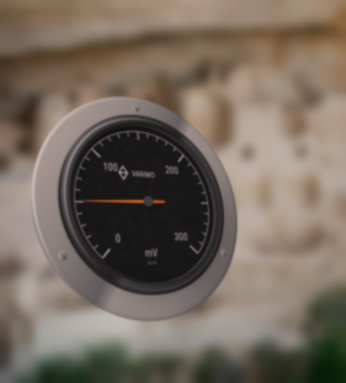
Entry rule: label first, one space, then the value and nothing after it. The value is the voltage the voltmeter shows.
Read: 50 mV
